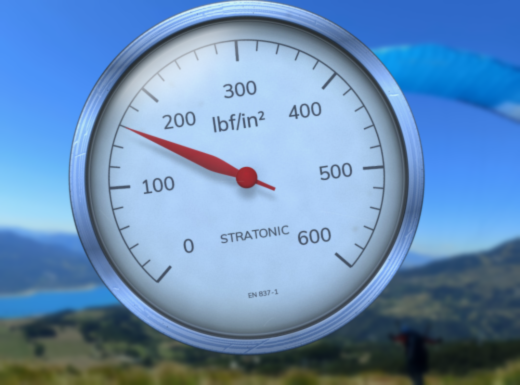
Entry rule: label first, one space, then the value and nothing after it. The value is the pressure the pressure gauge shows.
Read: 160 psi
